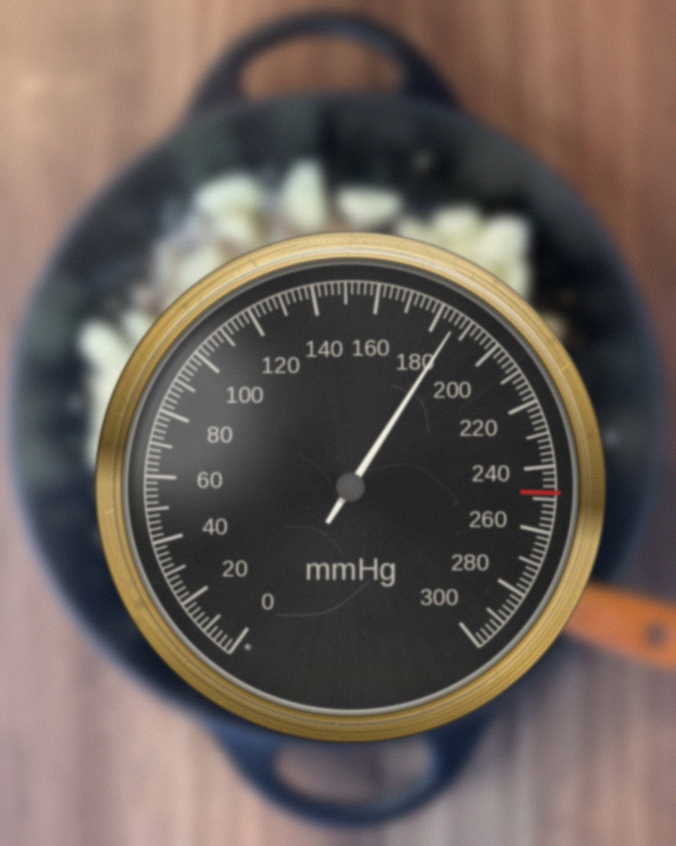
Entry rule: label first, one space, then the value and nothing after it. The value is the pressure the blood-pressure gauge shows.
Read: 186 mmHg
